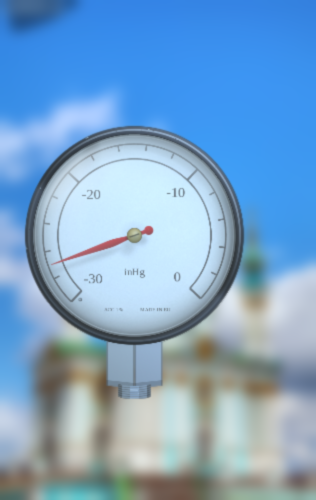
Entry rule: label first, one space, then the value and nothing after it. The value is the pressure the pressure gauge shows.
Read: -27 inHg
